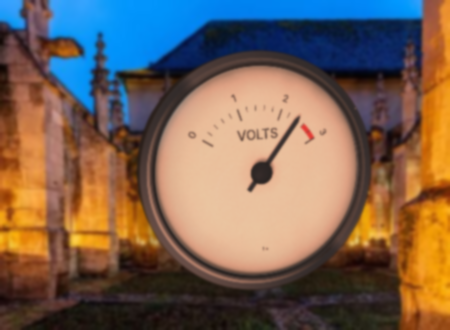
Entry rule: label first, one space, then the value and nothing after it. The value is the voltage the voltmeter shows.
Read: 2.4 V
